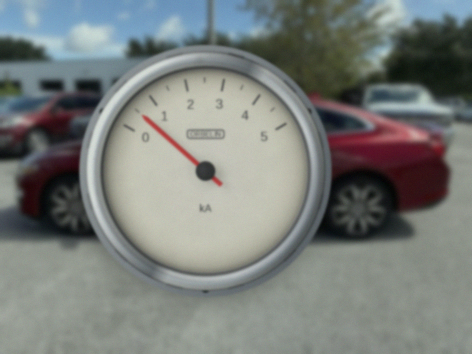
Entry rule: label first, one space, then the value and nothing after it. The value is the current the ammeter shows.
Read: 0.5 kA
